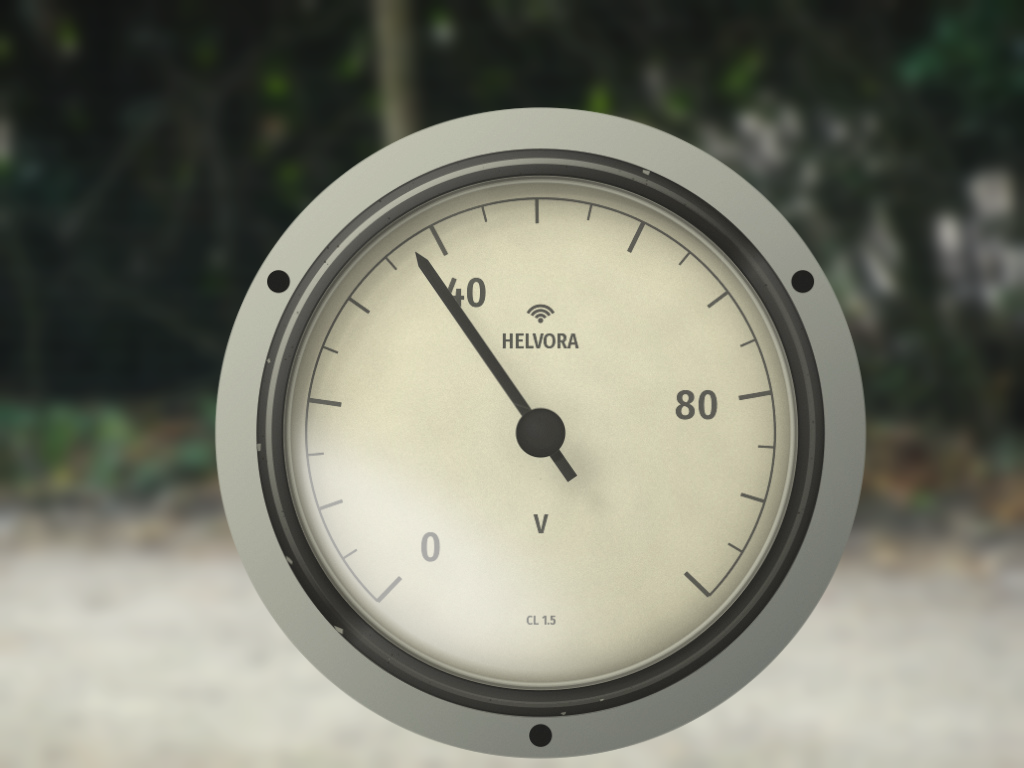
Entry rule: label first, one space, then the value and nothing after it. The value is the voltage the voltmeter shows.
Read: 37.5 V
